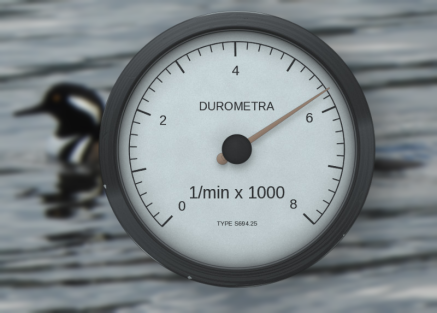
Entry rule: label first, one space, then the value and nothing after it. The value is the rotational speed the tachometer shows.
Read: 5700 rpm
